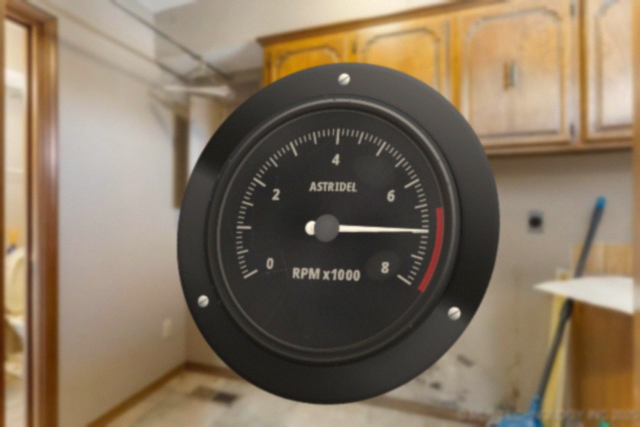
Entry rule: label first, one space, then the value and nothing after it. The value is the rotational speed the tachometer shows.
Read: 7000 rpm
